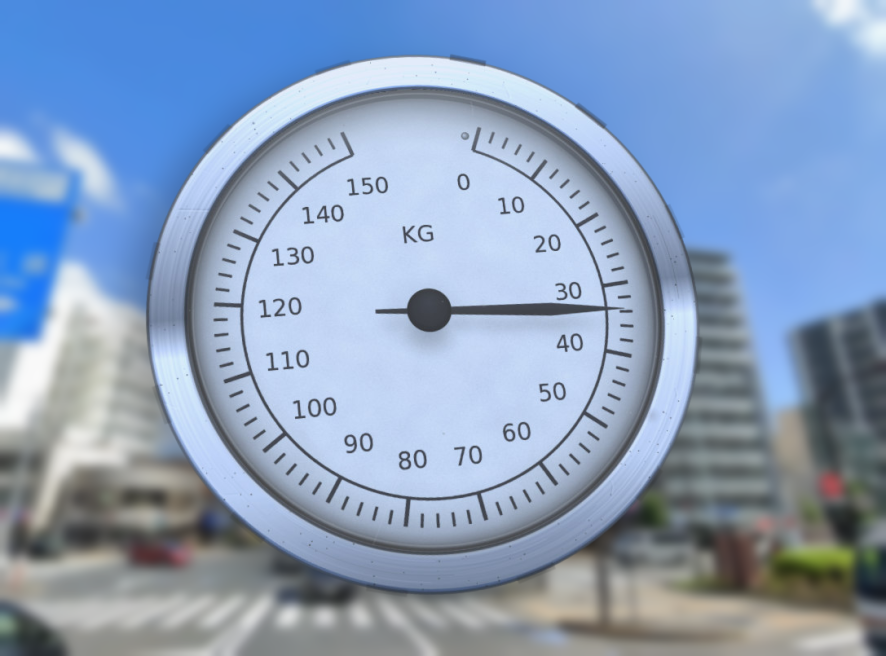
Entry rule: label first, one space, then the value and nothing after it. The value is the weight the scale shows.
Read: 34 kg
